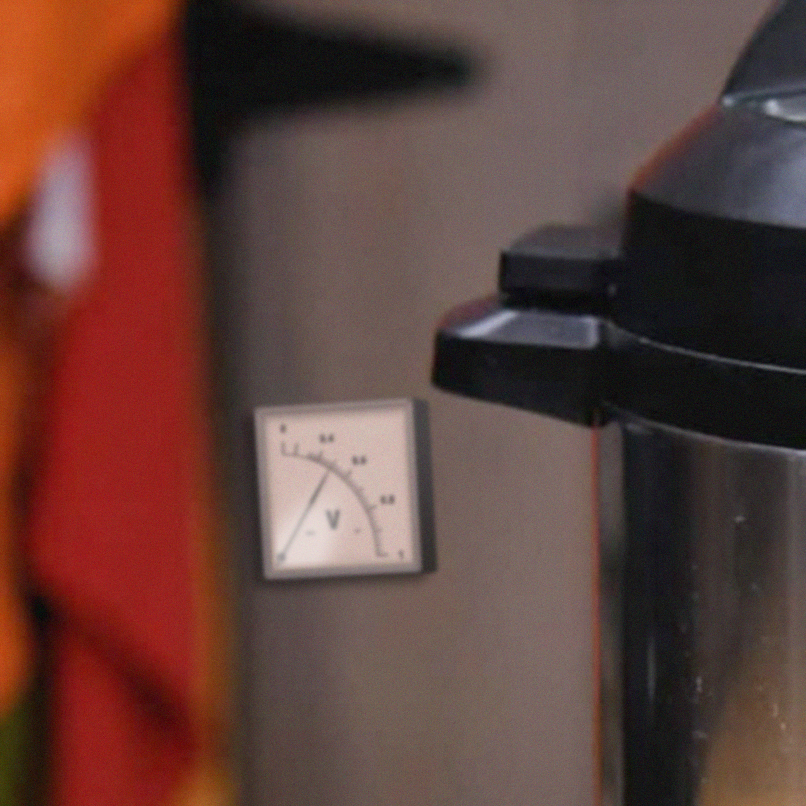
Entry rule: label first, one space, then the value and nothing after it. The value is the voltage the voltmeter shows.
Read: 0.5 V
